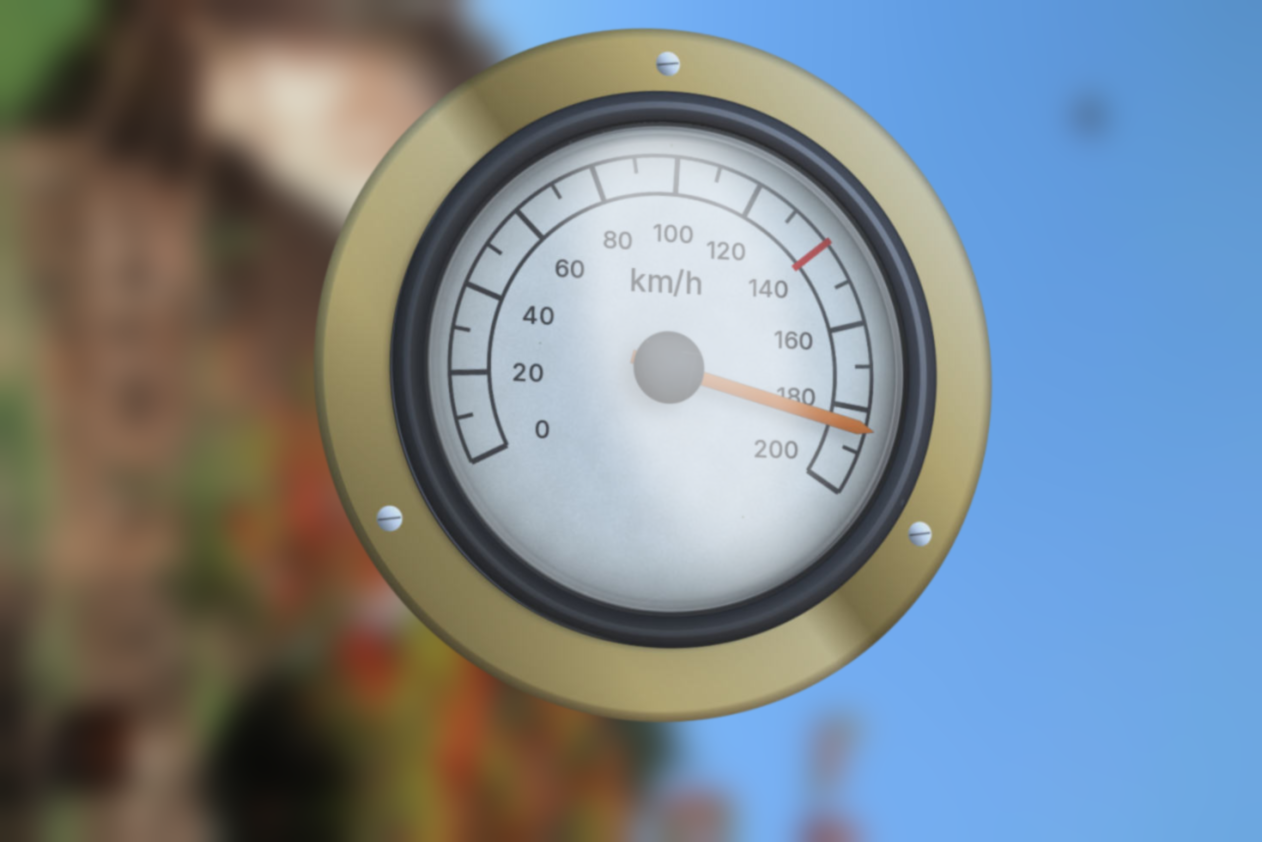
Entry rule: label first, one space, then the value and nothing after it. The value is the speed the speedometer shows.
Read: 185 km/h
